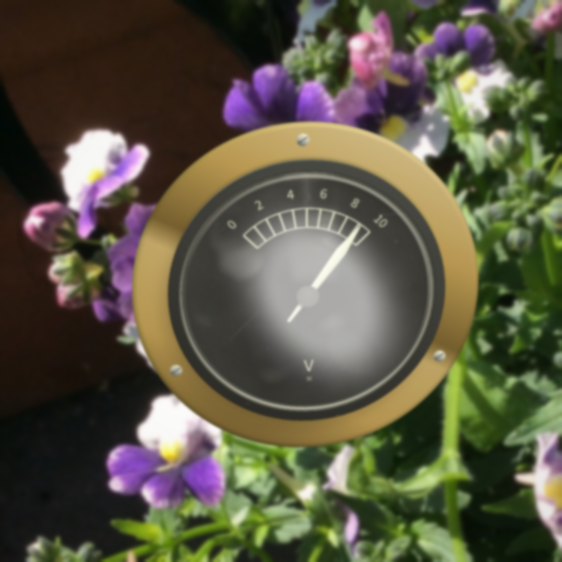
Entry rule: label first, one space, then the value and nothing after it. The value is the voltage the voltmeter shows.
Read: 9 V
